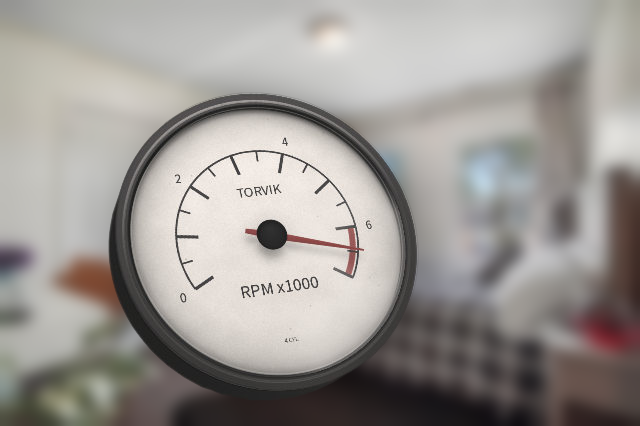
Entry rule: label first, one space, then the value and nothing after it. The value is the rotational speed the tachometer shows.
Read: 6500 rpm
